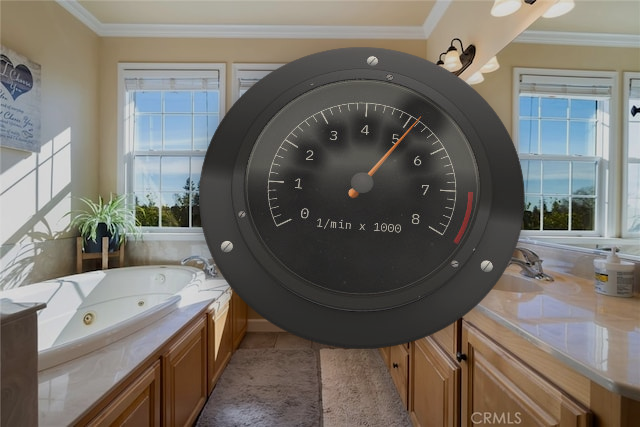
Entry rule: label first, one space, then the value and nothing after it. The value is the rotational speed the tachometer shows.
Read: 5200 rpm
